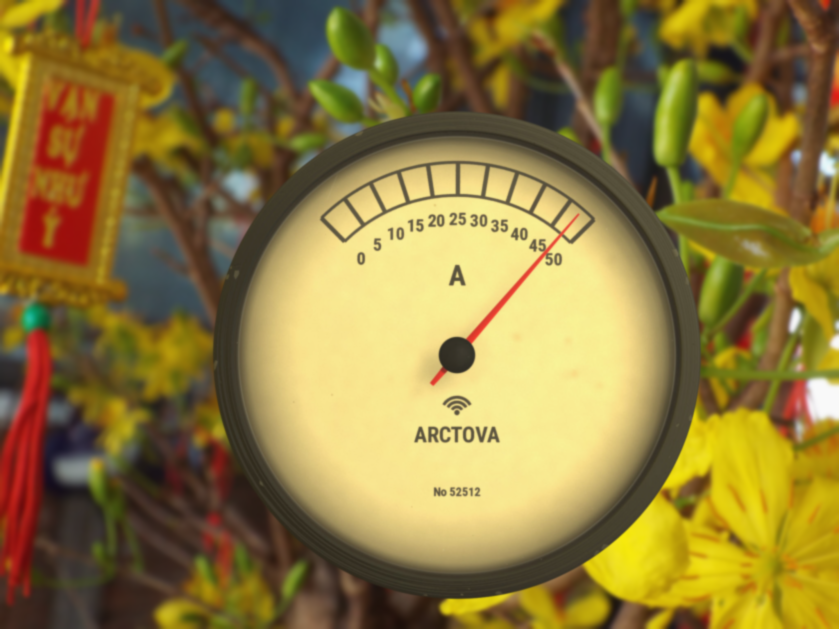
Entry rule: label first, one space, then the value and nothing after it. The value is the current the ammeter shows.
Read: 47.5 A
